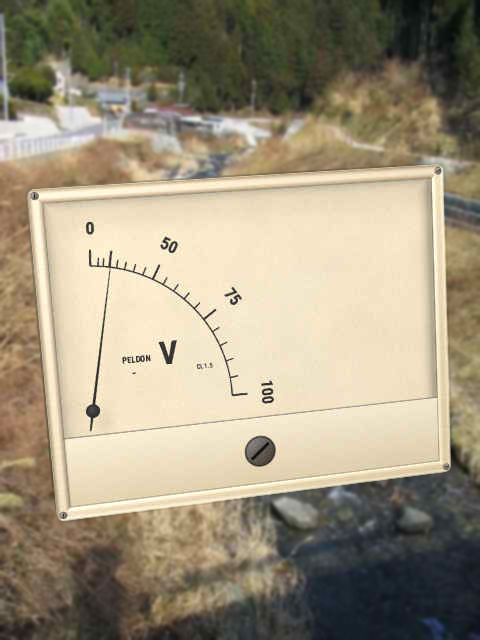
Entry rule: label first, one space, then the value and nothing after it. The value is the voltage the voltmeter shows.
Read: 25 V
